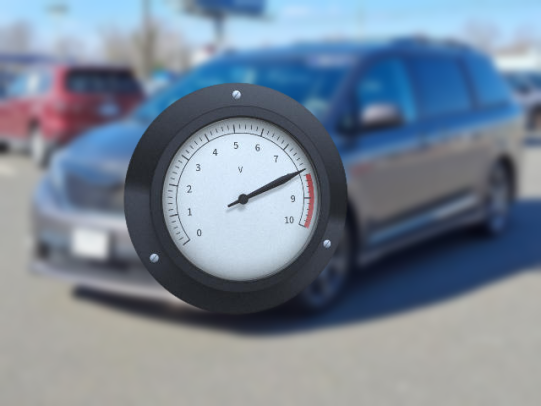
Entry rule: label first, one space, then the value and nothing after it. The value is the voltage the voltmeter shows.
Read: 8 V
